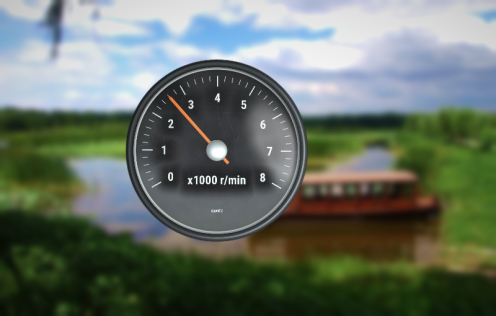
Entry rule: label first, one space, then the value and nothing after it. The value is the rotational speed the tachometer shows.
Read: 2600 rpm
